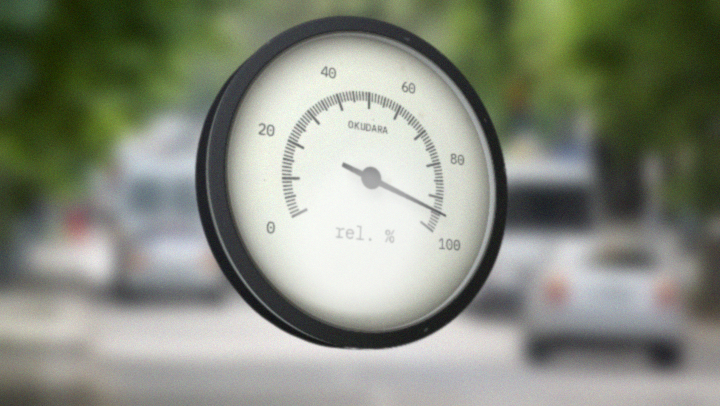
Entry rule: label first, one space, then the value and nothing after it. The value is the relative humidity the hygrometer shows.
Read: 95 %
